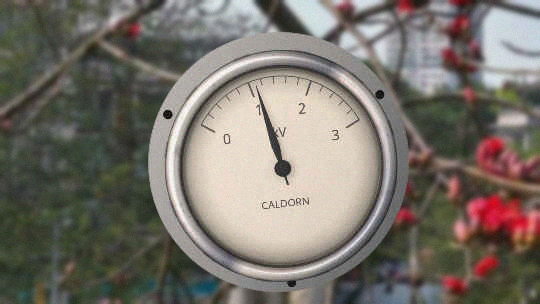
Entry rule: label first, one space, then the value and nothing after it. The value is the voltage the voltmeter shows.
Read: 1.1 kV
